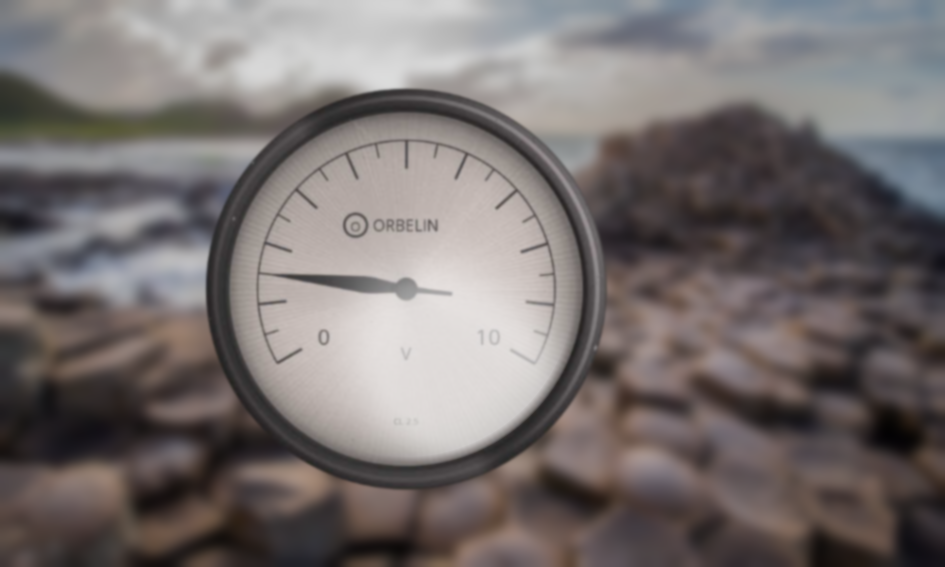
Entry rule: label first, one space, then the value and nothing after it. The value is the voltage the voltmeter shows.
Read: 1.5 V
